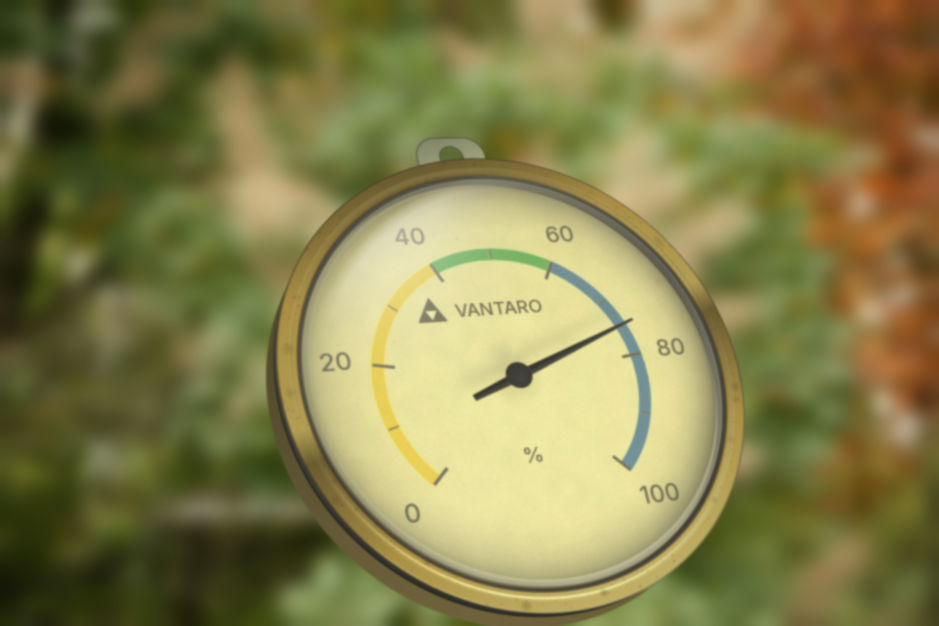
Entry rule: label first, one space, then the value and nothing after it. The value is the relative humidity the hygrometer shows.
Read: 75 %
